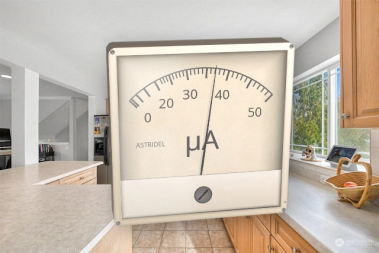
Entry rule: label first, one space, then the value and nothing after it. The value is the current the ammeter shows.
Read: 37 µA
